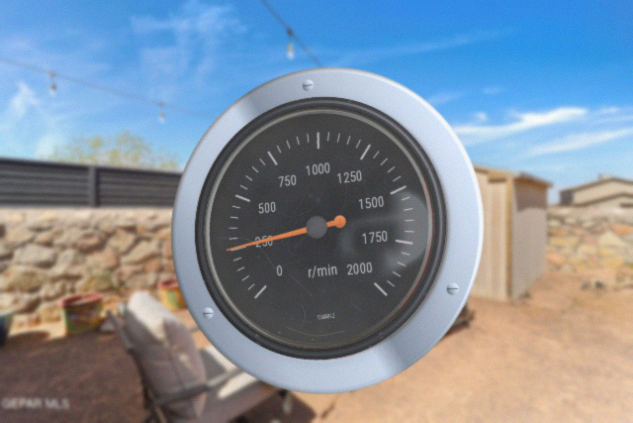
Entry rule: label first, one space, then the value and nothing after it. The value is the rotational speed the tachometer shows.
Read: 250 rpm
